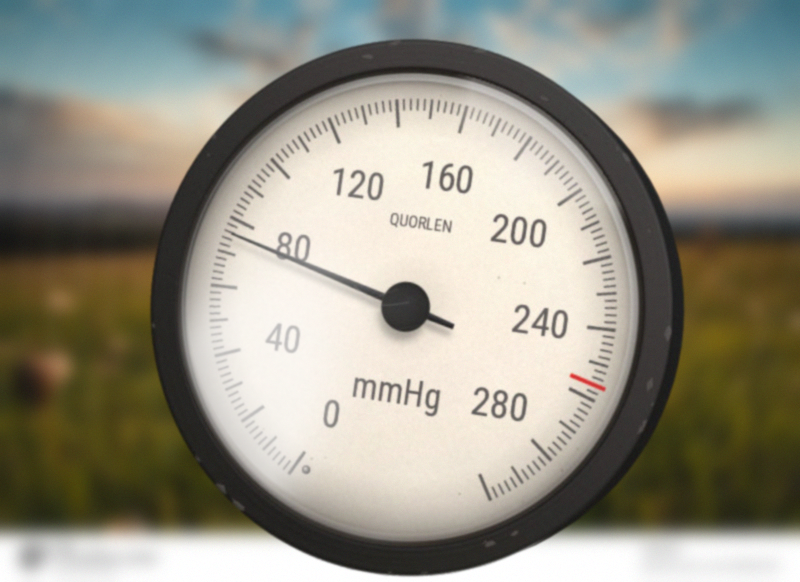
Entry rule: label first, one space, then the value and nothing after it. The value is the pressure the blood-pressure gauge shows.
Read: 76 mmHg
